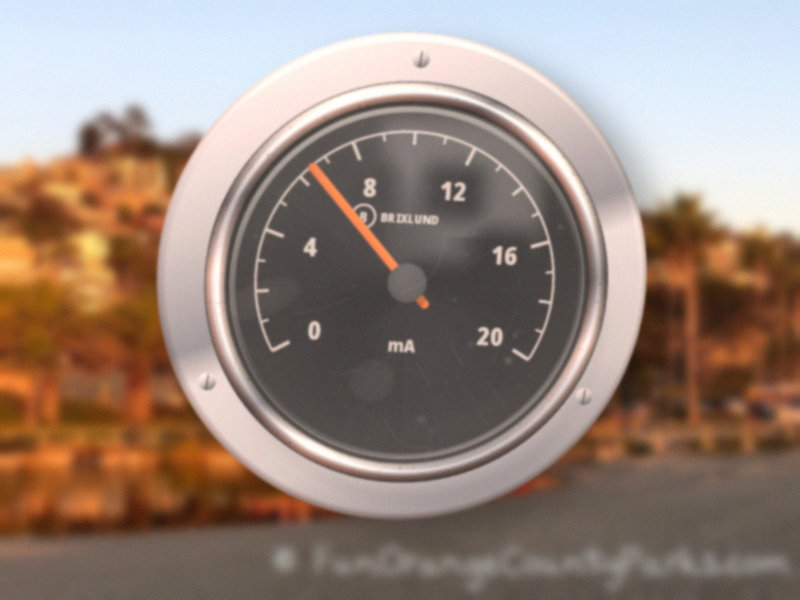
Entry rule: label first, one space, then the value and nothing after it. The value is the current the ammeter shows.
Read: 6.5 mA
